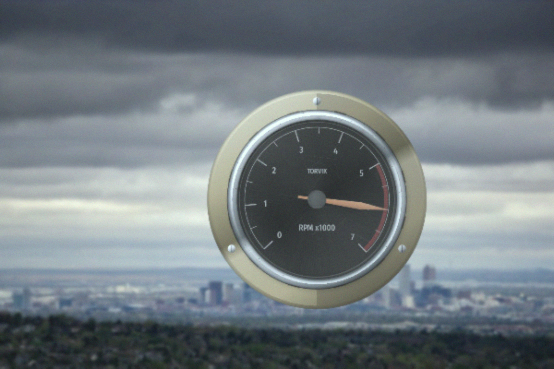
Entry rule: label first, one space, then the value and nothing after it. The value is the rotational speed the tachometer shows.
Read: 6000 rpm
